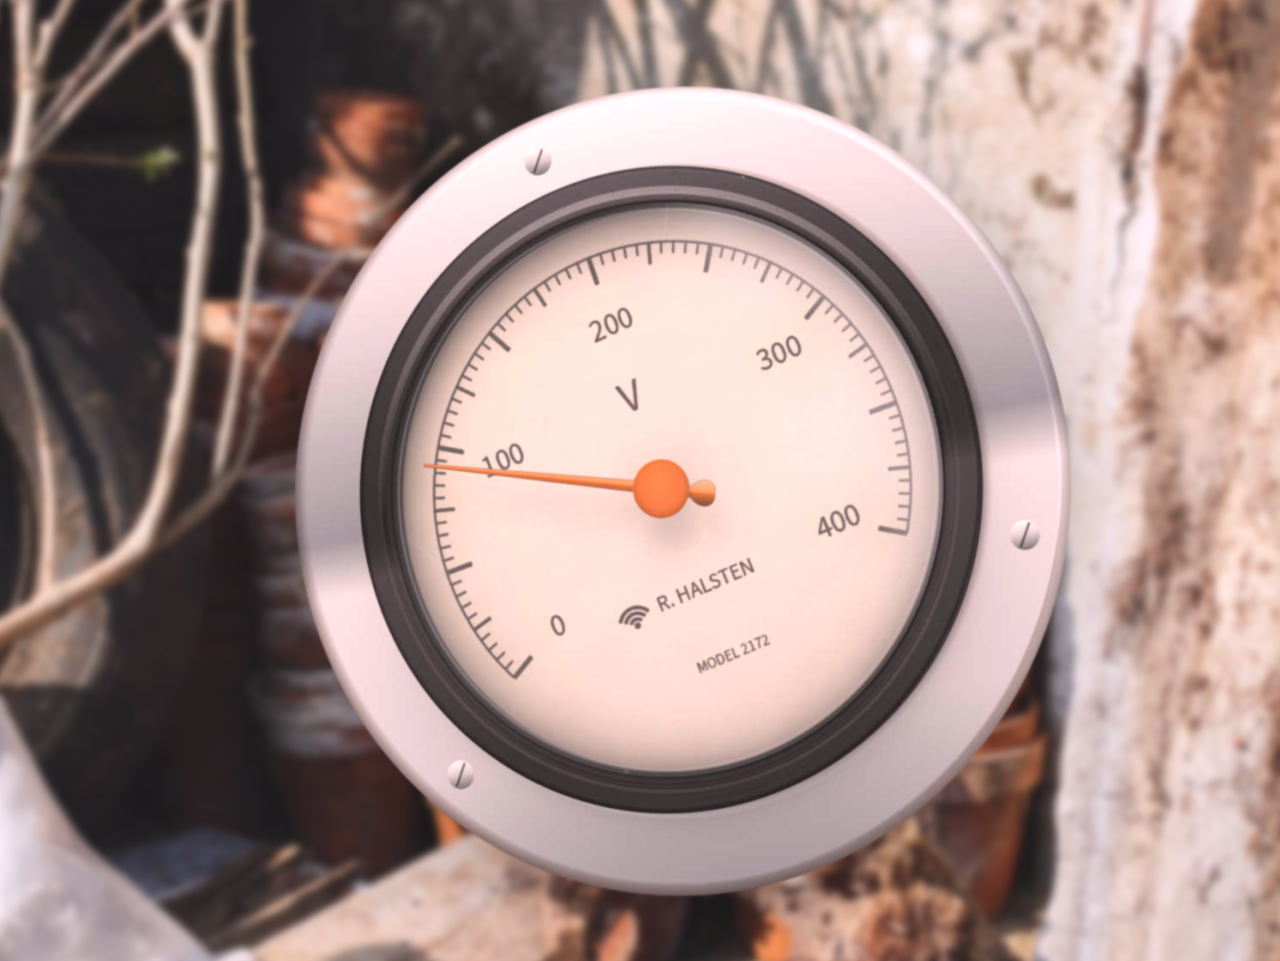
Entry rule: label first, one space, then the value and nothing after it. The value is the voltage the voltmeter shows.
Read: 92.5 V
